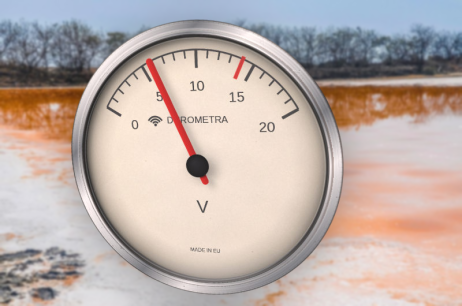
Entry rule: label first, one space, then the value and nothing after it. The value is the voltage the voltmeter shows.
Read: 6 V
